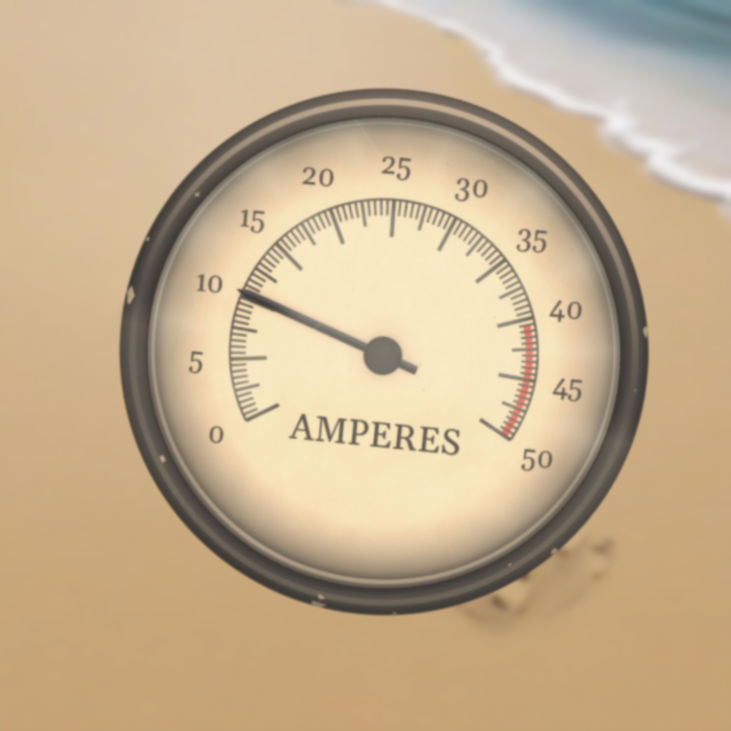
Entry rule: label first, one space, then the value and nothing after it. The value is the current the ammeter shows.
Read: 10.5 A
